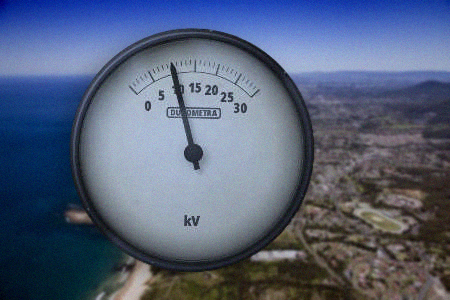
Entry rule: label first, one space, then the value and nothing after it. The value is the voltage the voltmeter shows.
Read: 10 kV
